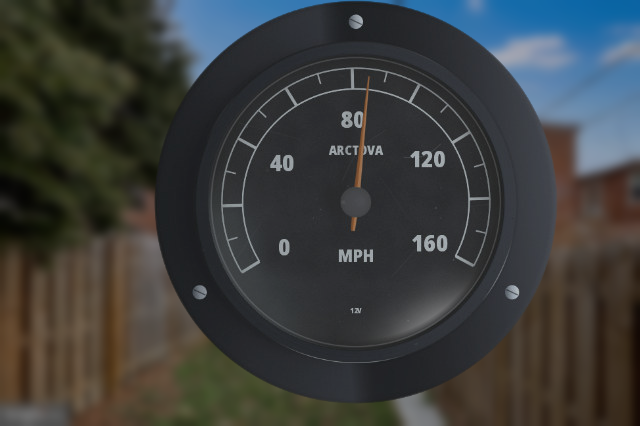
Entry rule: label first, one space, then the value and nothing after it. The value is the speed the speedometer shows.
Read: 85 mph
